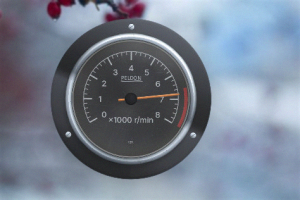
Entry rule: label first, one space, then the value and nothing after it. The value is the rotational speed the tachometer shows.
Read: 6800 rpm
